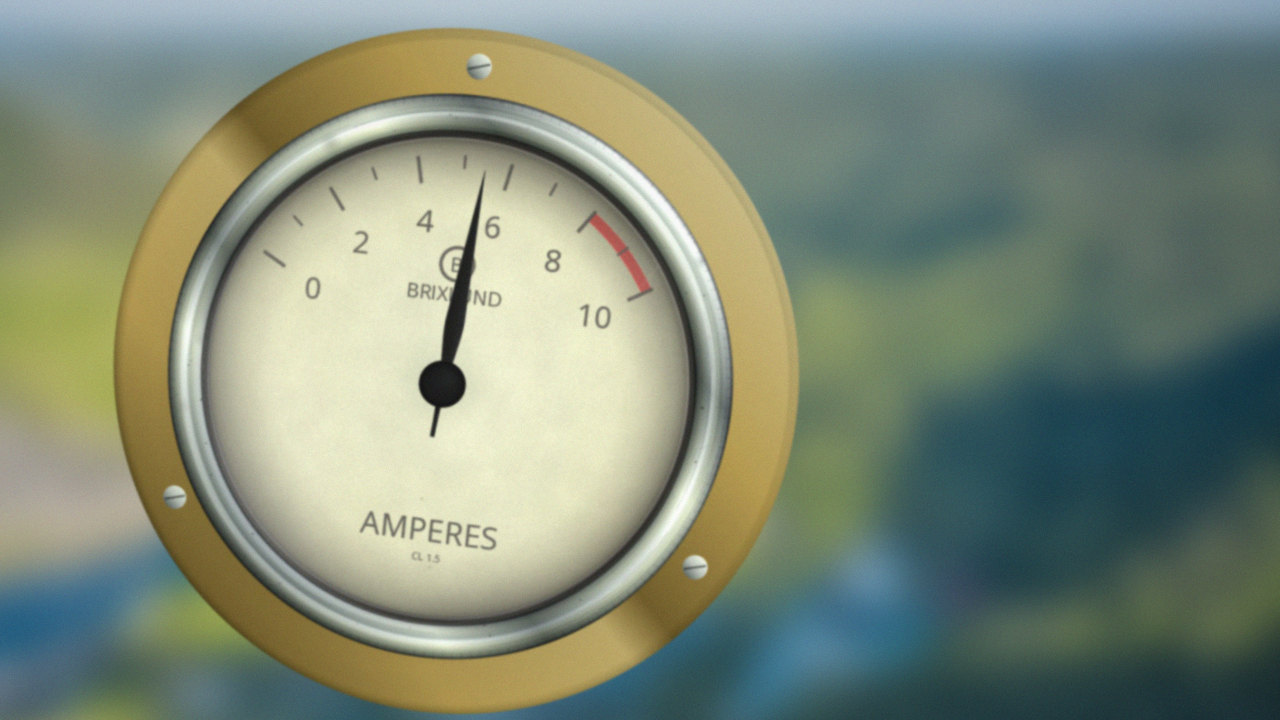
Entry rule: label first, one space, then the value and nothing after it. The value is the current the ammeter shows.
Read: 5.5 A
